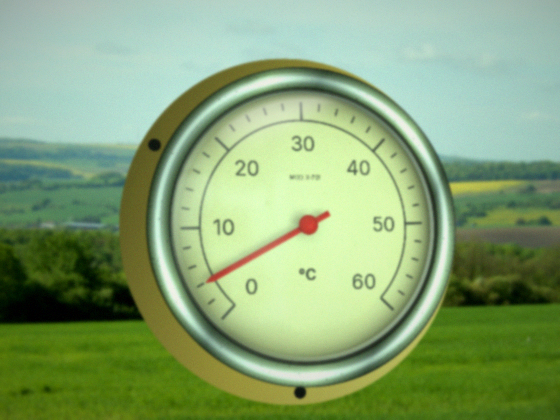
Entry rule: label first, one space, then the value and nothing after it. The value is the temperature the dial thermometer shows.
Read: 4 °C
